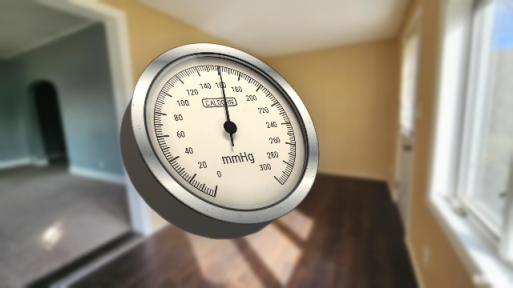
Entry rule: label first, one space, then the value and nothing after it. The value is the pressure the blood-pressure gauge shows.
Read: 160 mmHg
